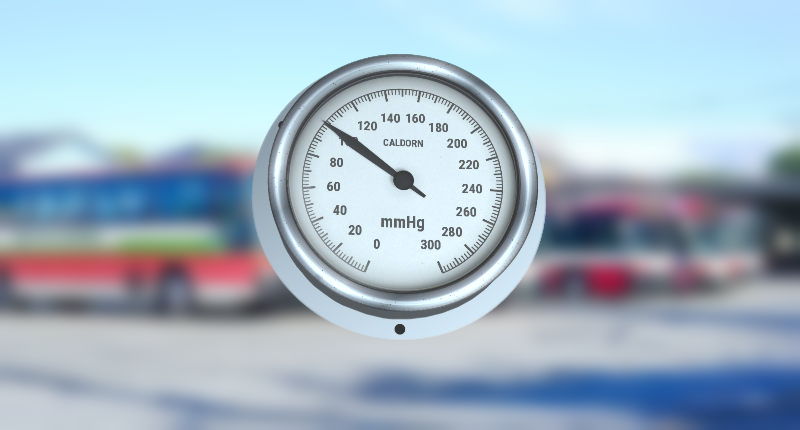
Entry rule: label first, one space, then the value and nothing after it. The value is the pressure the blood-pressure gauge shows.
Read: 100 mmHg
